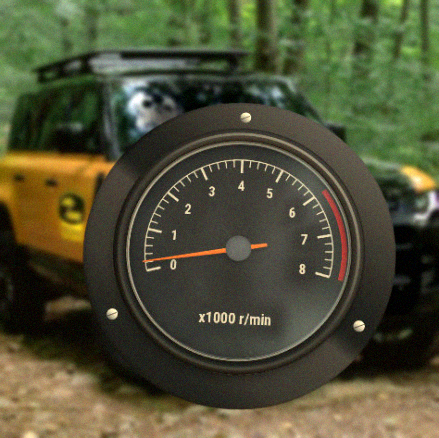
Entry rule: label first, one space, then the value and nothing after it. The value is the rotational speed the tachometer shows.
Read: 200 rpm
